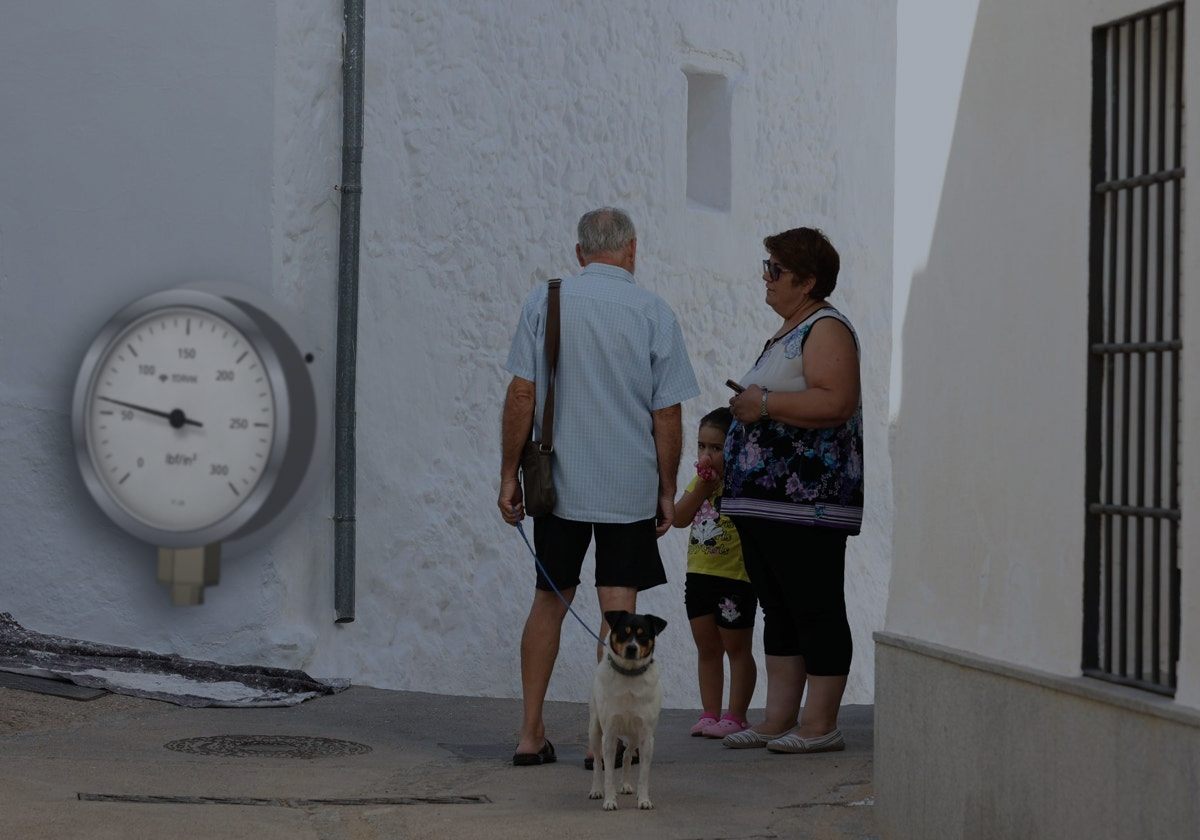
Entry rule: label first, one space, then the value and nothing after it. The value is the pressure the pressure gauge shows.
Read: 60 psi
